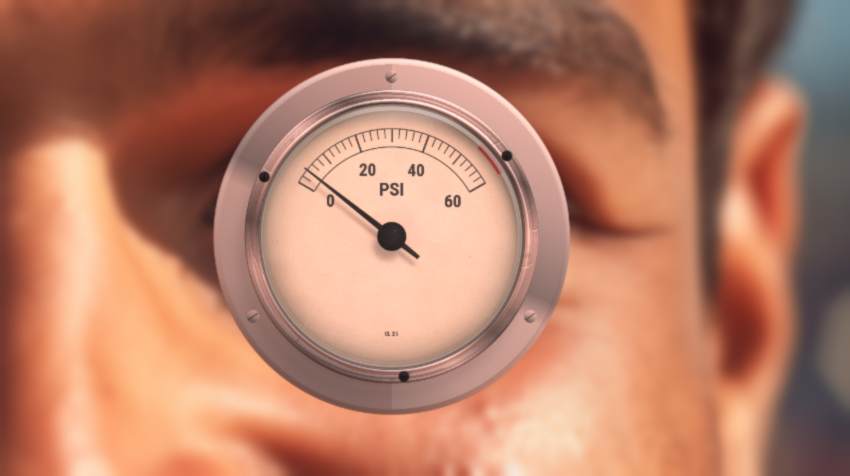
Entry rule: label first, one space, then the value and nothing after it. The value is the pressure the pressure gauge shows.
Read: 4 psi
